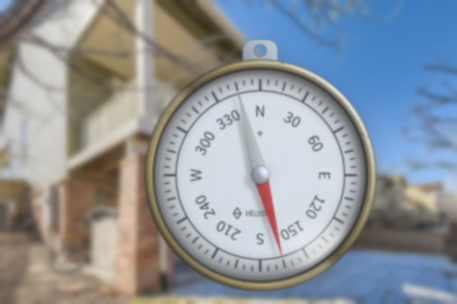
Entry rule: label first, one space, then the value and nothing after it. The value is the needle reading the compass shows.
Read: 165 °
